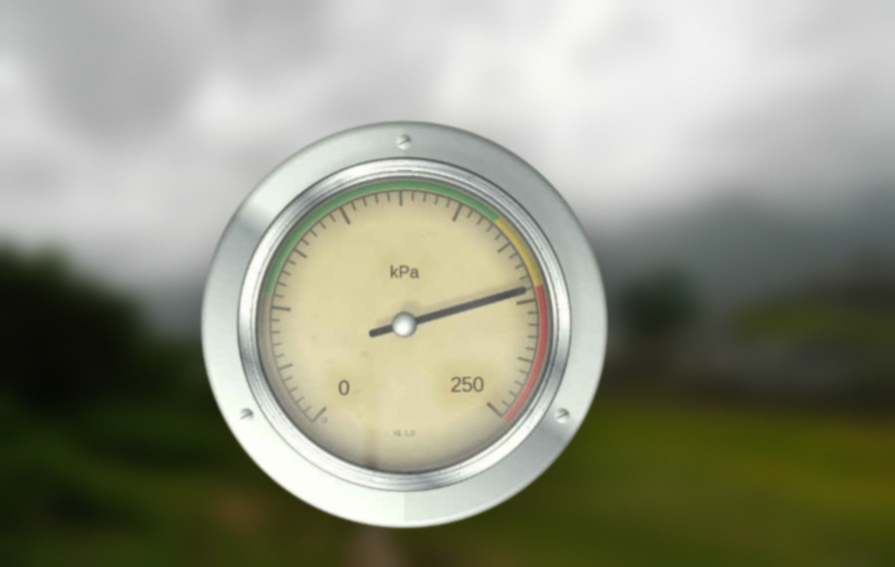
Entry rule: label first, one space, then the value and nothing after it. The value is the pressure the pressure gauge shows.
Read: 195 kPa
